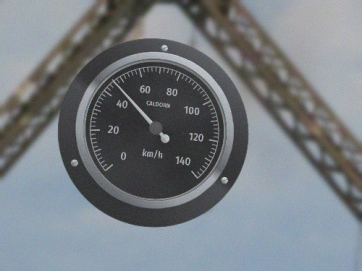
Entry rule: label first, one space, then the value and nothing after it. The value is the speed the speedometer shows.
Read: 46 km/h
